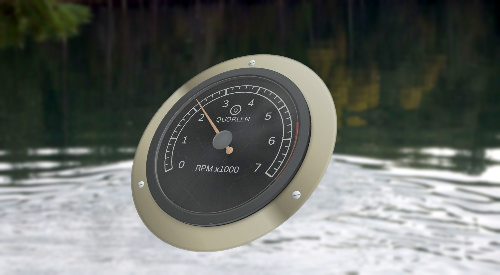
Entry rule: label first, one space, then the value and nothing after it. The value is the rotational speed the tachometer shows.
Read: 2200 rpm
